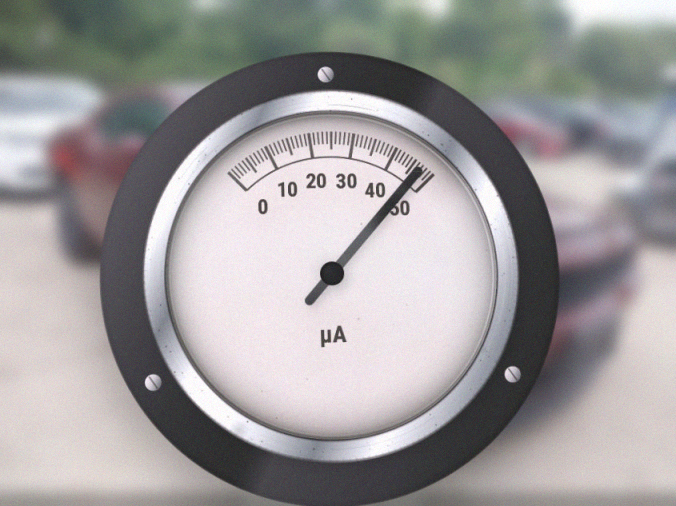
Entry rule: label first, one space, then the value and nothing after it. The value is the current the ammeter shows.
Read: 47 µA
